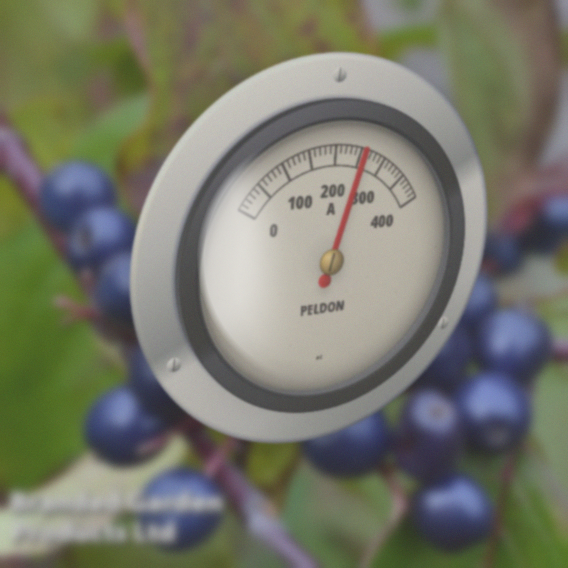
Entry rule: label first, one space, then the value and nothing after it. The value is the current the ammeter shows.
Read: 250 A
